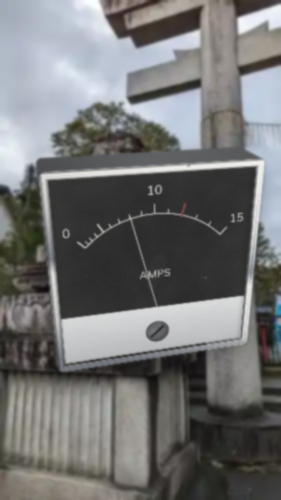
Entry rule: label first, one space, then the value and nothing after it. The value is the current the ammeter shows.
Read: 8 A
